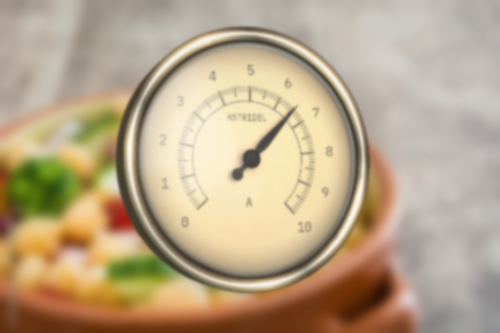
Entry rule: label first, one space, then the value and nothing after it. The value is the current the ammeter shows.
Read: 6.5 A
